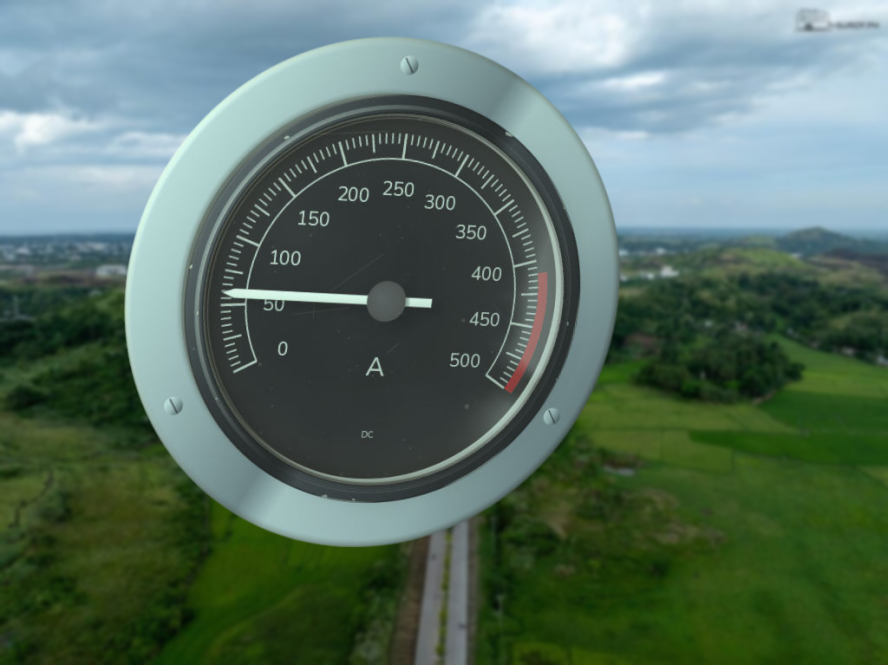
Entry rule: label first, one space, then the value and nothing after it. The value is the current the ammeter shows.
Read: 60 A
